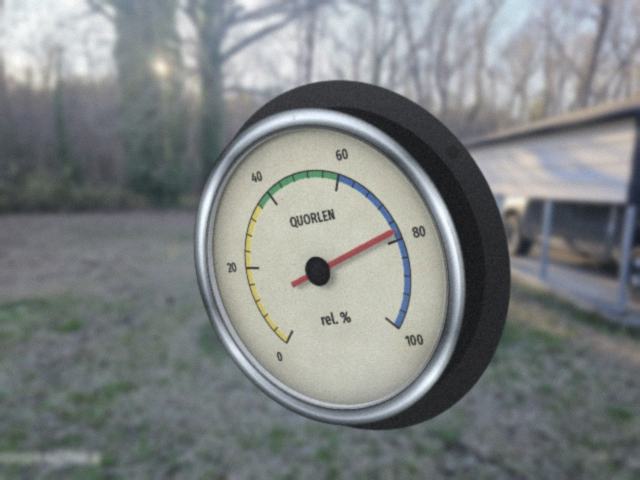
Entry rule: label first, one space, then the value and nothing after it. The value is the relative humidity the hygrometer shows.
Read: 78 %
